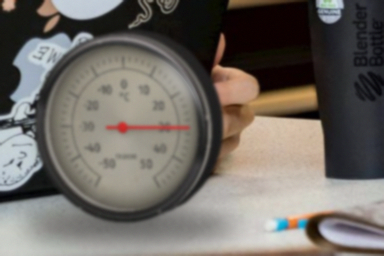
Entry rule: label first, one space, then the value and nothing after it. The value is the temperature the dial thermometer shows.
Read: 30 °C
